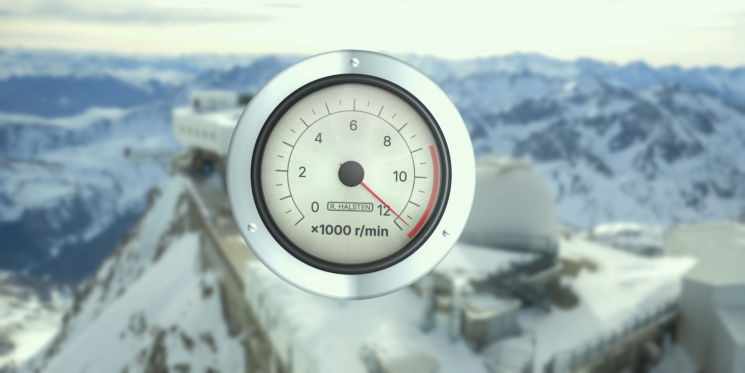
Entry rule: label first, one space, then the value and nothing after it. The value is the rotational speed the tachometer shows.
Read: 11750 rpm
